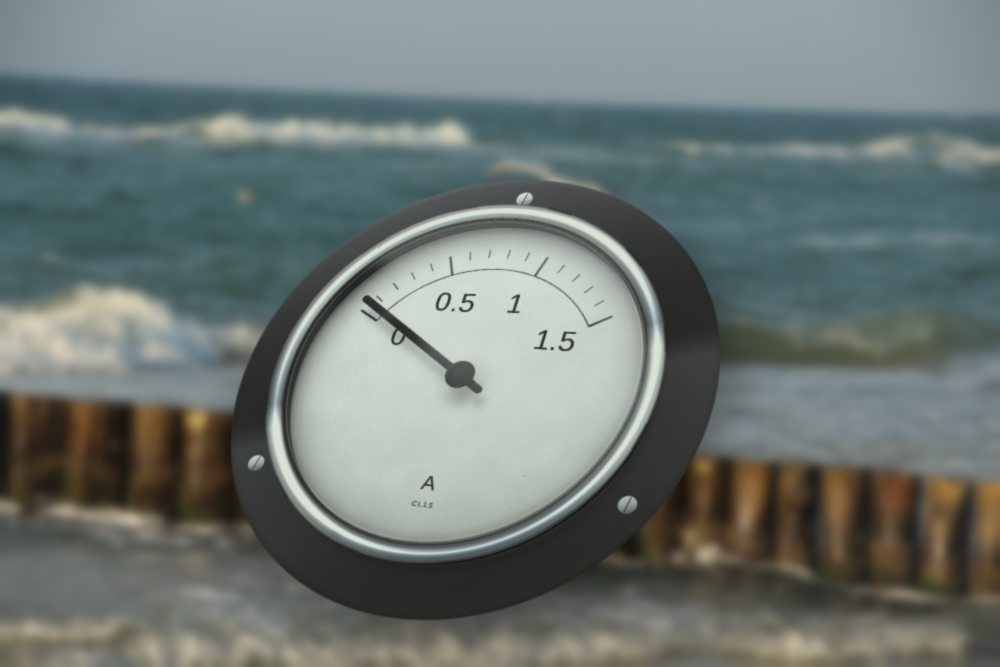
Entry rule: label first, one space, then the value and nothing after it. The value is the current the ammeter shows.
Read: 0.05 A
